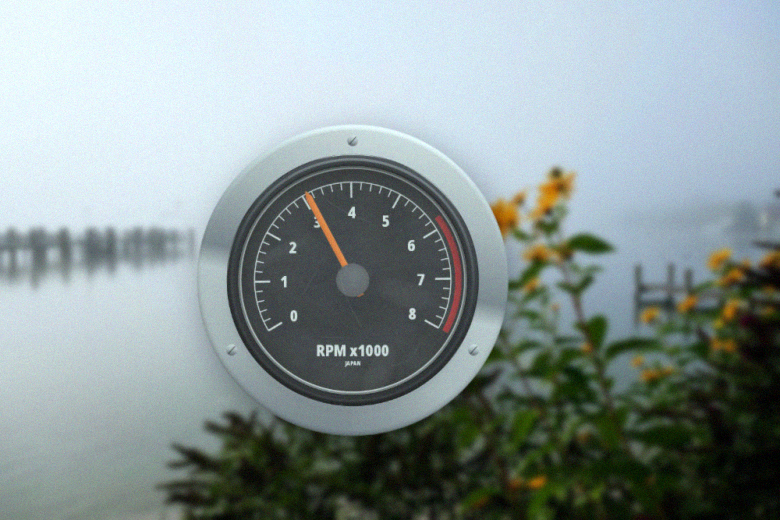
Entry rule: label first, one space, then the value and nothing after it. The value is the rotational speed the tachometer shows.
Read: 3100 rpm
